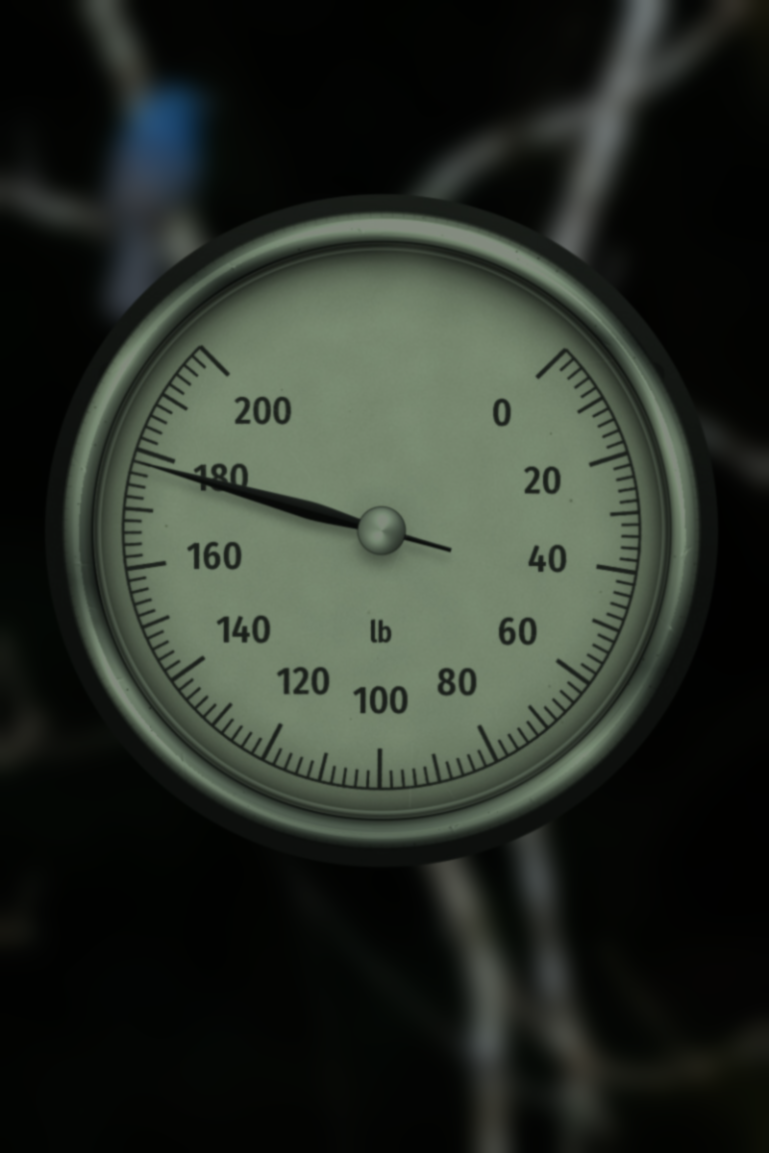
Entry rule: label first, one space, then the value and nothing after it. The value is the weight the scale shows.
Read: 178 lb
